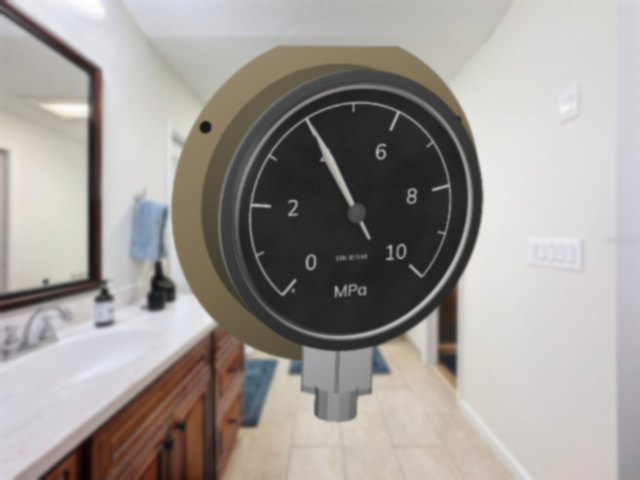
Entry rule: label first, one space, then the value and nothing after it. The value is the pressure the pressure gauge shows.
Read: 4 MPa
